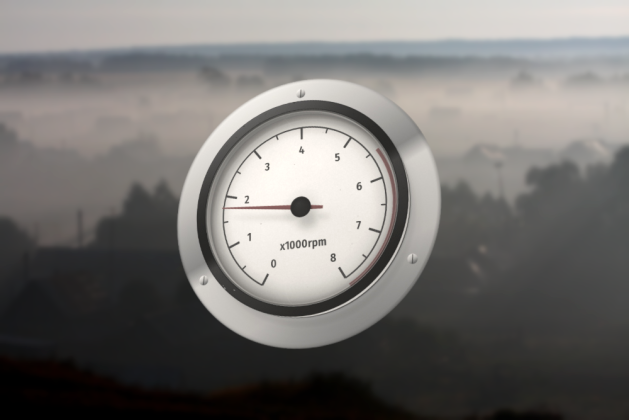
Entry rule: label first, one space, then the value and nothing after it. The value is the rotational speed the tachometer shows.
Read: 1750 rpm
